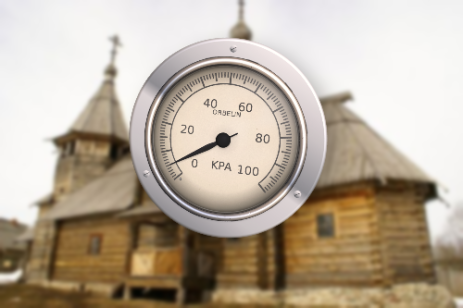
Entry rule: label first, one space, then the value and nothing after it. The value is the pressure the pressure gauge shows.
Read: 5 kPa
